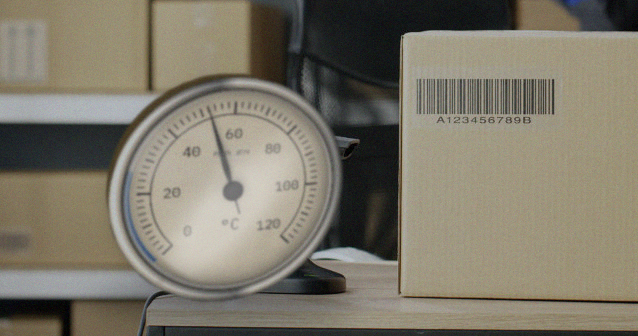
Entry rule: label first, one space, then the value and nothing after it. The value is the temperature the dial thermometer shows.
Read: 52 °C
